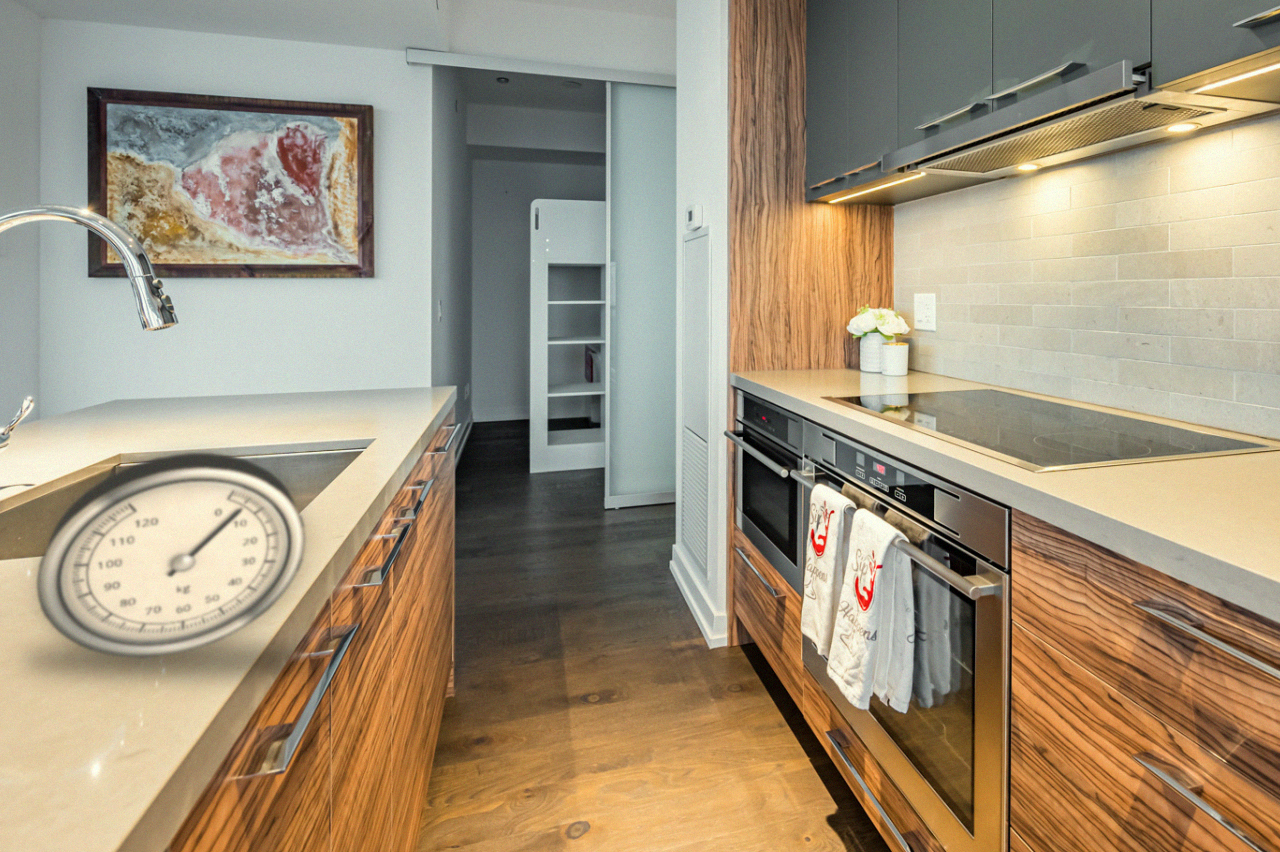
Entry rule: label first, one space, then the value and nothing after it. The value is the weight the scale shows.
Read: 5 kg
